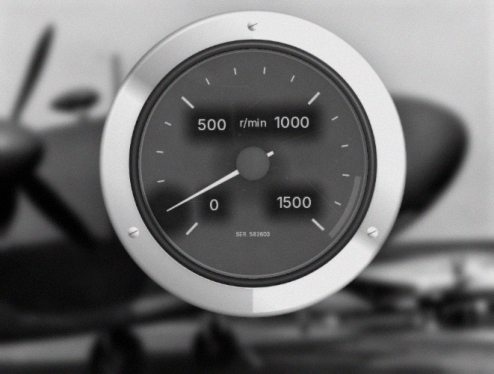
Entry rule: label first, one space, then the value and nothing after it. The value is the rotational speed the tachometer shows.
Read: 100 rpm
